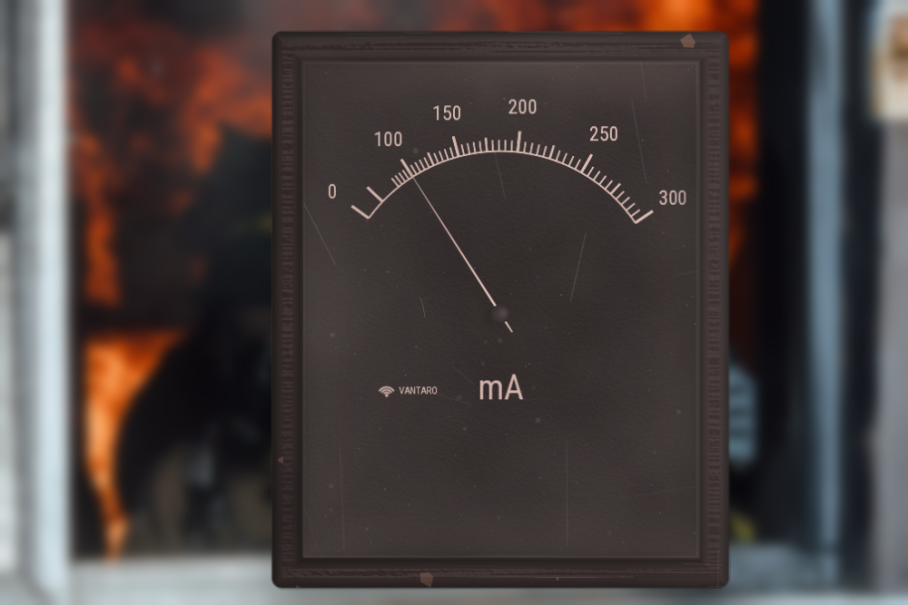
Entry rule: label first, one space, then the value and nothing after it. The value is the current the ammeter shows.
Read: 100 mA
